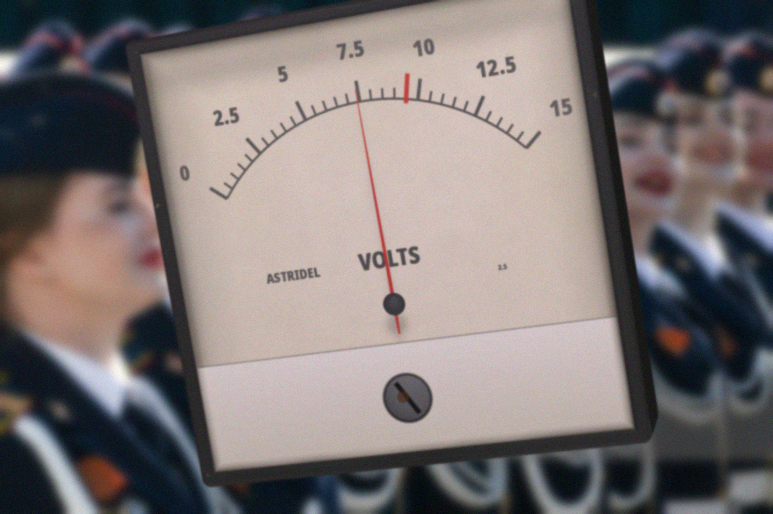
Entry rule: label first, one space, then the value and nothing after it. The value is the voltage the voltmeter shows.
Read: 7.5 V
